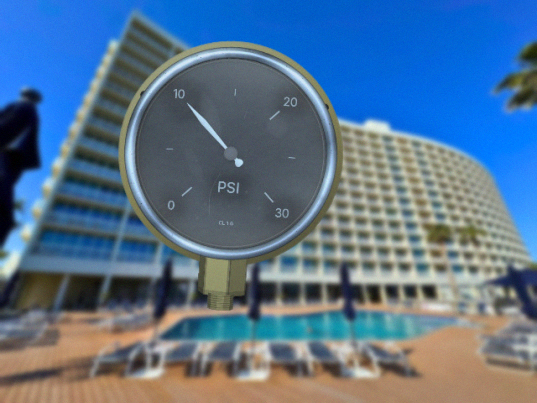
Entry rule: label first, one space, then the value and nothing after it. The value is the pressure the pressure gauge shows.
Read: 10 psi
